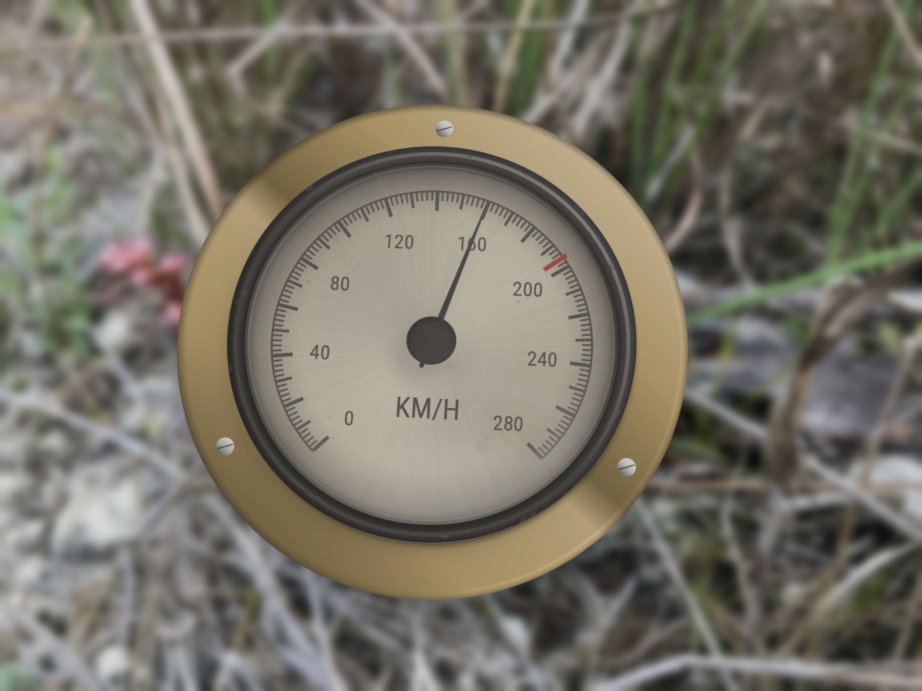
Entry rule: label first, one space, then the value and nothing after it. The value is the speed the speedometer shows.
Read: 160 km/h
